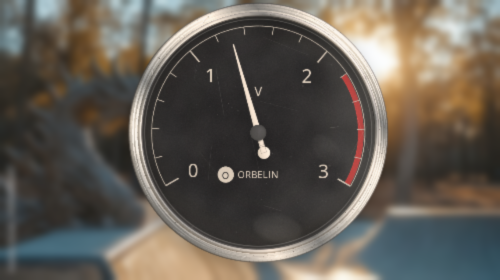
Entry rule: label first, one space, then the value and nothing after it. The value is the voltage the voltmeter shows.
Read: 1.3 V
